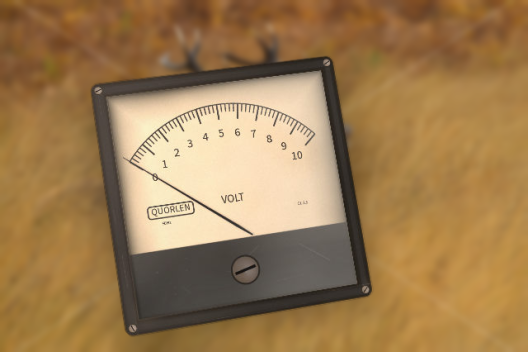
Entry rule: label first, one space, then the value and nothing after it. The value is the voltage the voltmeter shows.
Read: 0 V
